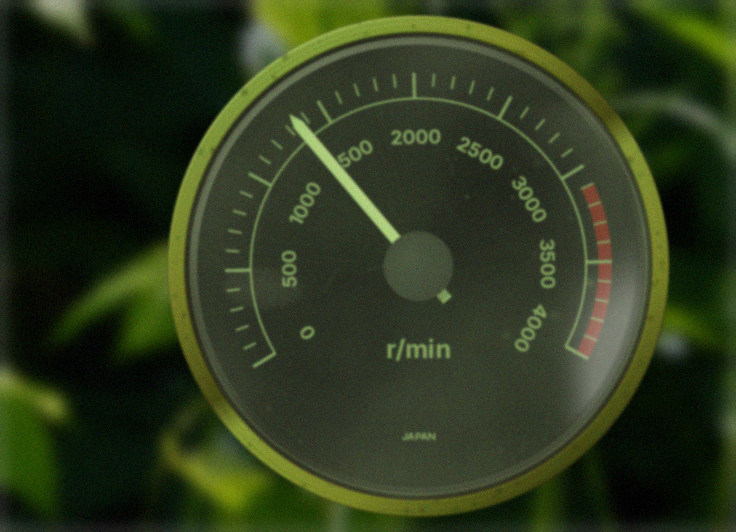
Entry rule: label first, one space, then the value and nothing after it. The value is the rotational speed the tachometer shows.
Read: 1350 rpm
